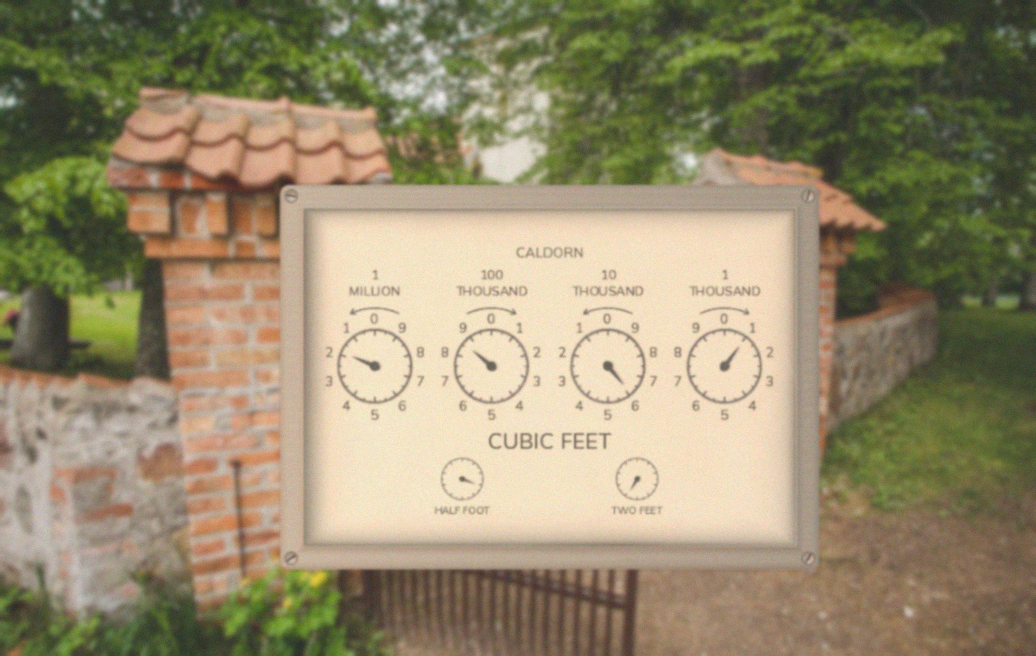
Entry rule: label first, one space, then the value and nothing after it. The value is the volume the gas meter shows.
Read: 186100 ft³
